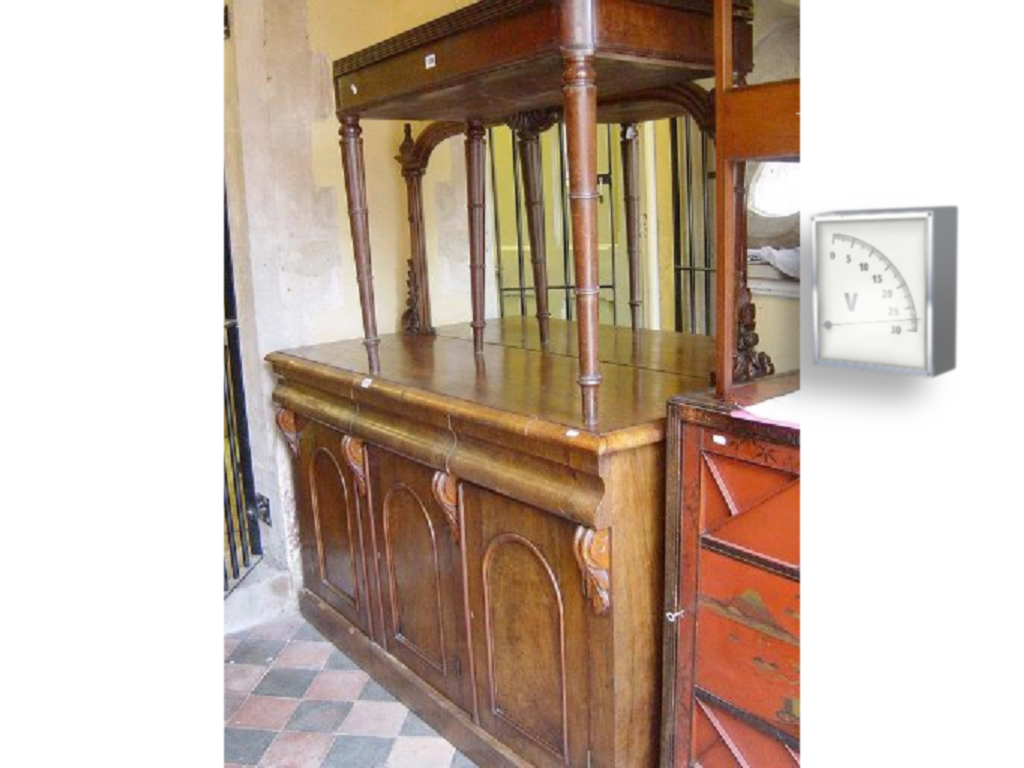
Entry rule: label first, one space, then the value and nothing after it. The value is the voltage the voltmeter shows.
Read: 27.5 V
